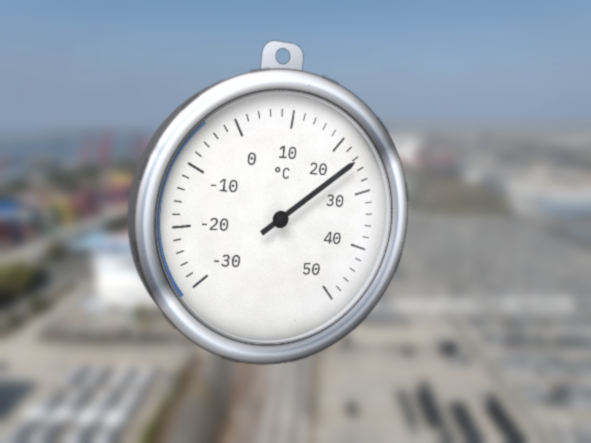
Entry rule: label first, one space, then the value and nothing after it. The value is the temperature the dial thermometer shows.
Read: 24 °C
